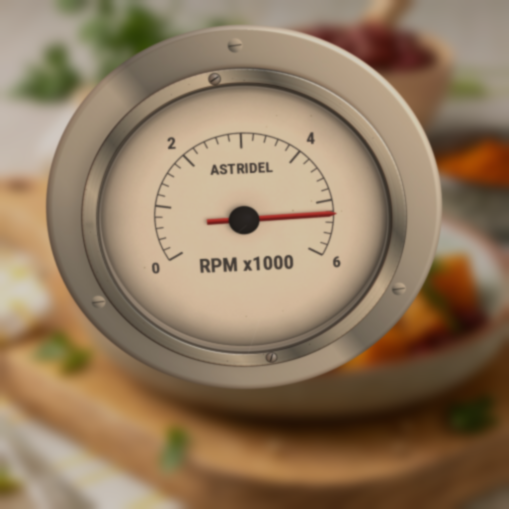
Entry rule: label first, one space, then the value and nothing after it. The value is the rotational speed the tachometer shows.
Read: 5200 rpm
